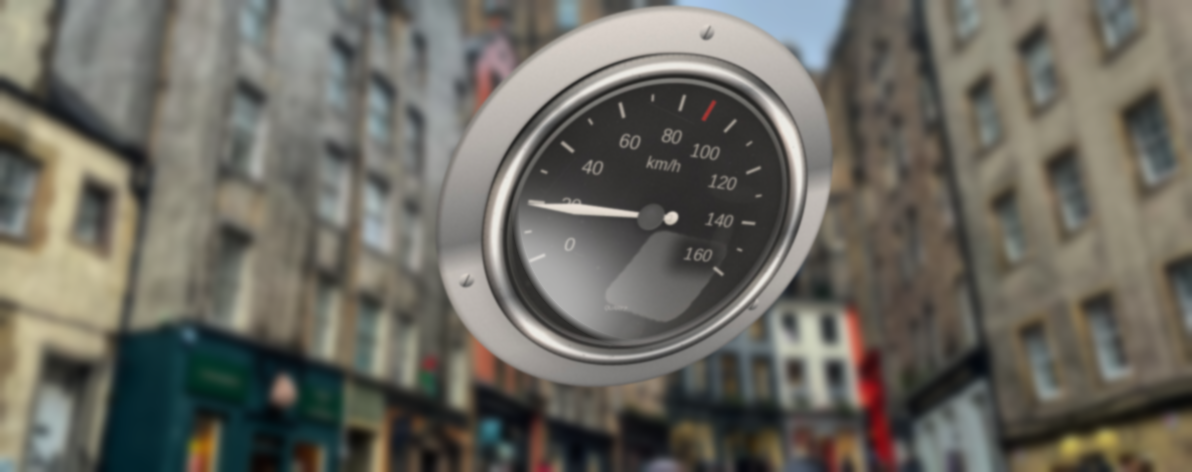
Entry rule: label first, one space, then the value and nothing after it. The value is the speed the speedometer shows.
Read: 20 km/h
